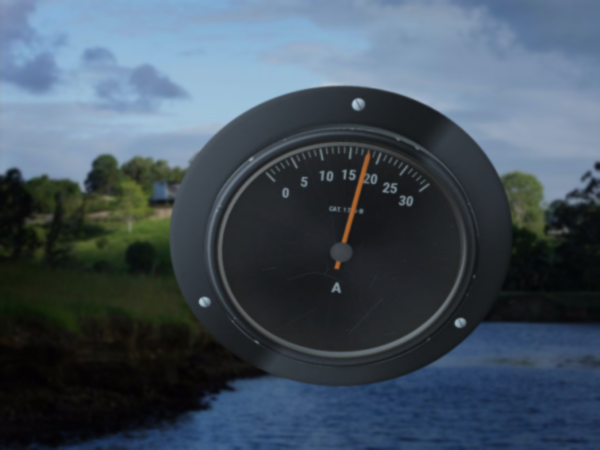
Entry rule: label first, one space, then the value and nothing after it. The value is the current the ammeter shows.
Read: 18 A
